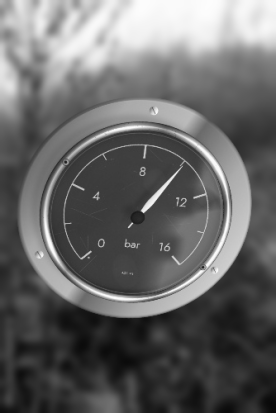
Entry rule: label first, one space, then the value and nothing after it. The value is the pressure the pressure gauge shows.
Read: 10 bar
